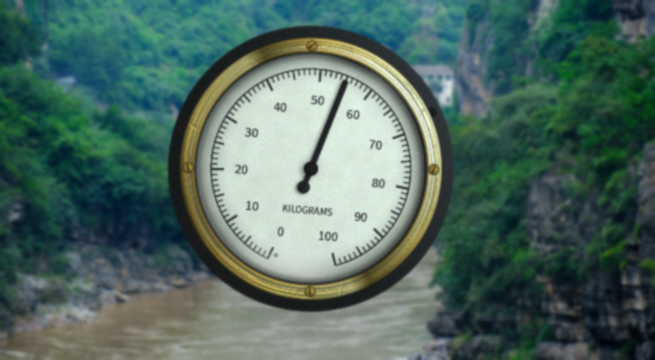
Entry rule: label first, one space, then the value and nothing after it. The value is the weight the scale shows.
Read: 55 kg
